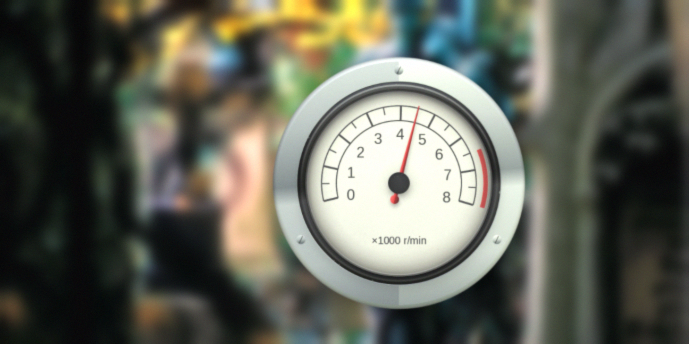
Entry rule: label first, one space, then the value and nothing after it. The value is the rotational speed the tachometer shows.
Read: 4500 rpm
